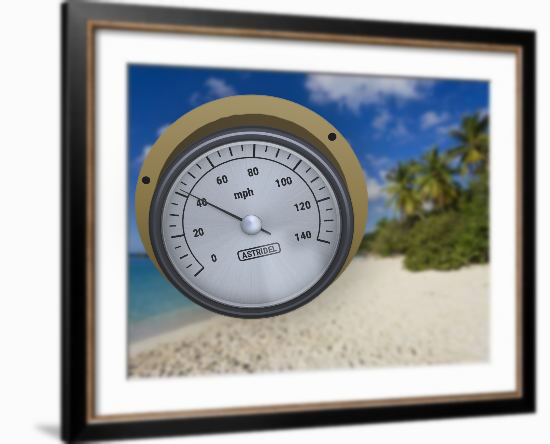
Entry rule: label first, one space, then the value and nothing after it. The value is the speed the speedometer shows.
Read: 42.5 mph
